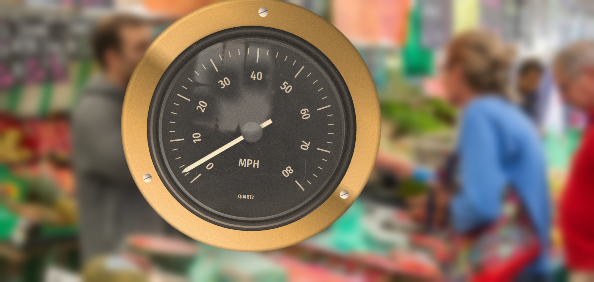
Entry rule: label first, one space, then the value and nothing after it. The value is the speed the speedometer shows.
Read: 3 mph
